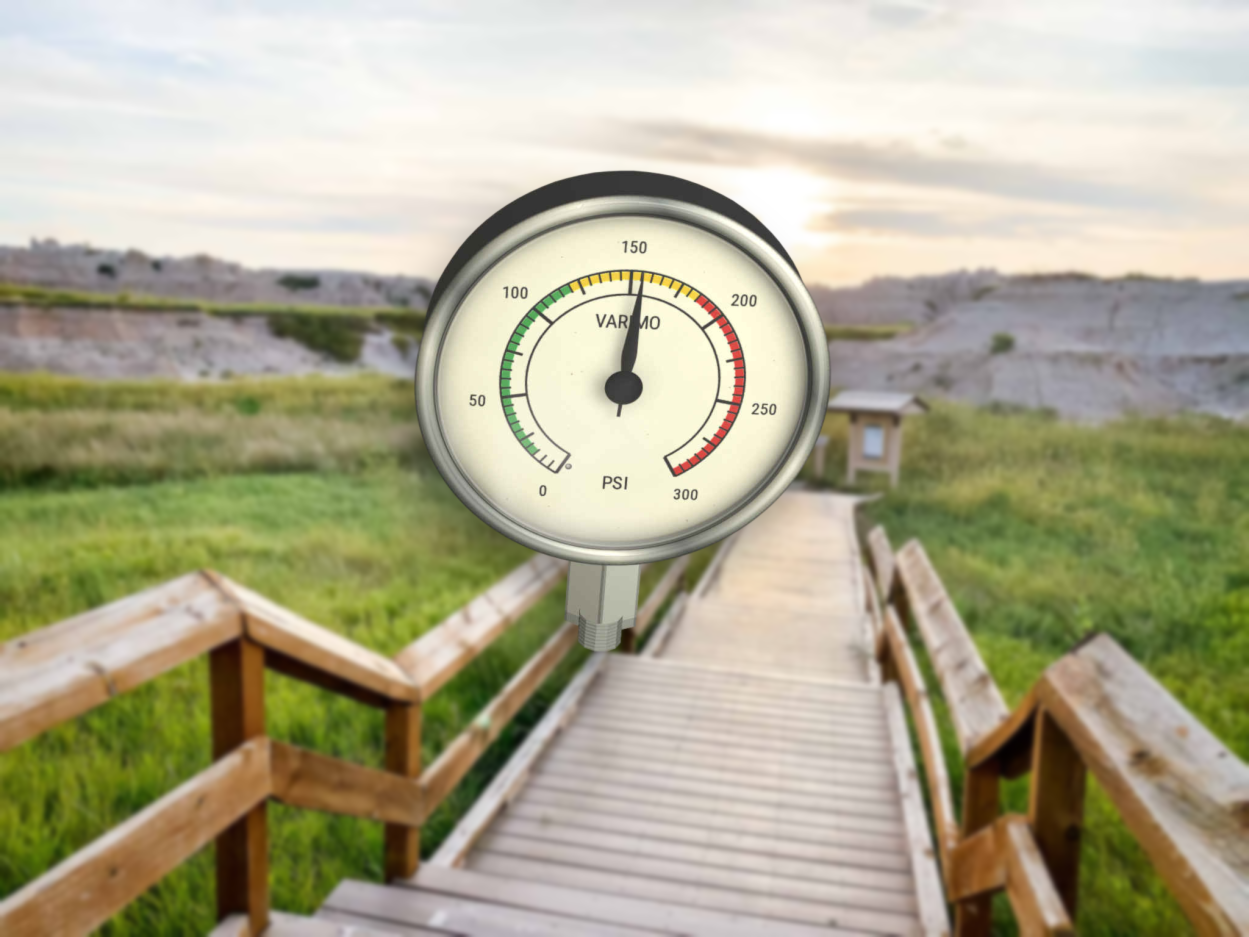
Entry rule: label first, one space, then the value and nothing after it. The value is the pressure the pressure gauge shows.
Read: 155 psi
